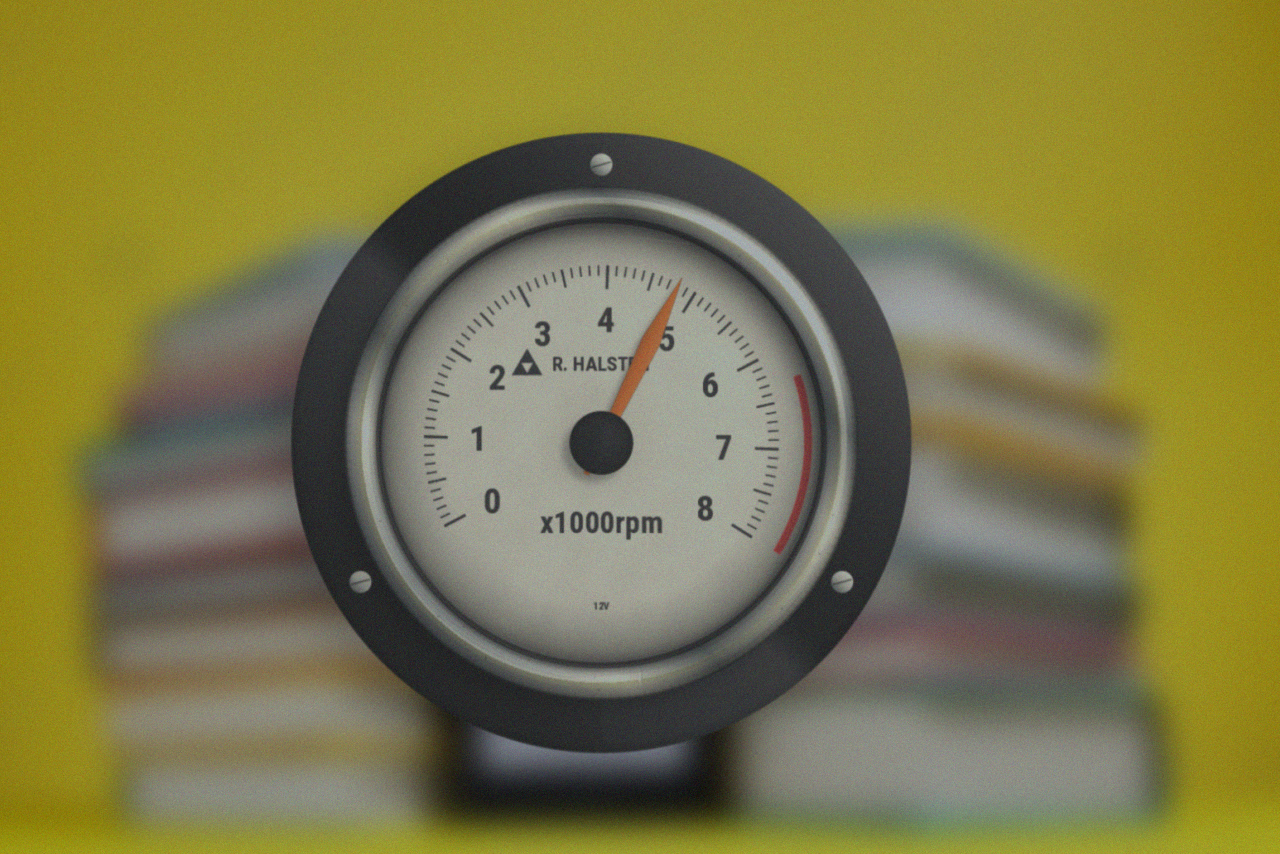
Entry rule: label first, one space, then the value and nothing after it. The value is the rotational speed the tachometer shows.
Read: 4800 rpm
